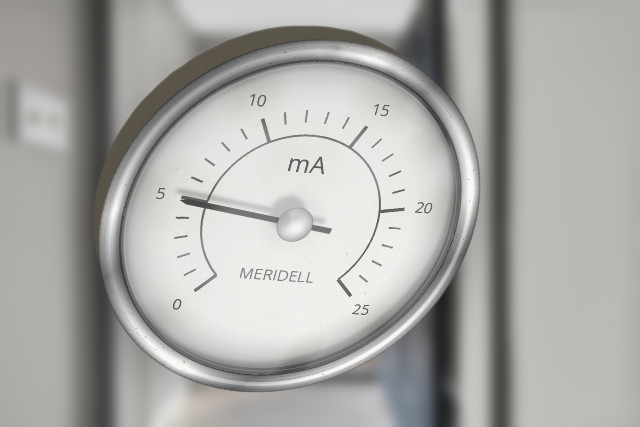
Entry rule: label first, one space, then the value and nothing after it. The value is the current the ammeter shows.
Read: 5 mA
